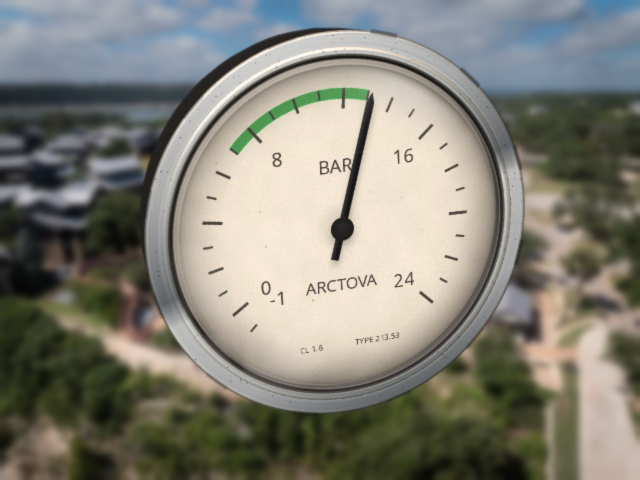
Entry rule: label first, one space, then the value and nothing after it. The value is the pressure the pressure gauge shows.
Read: 13 bar
